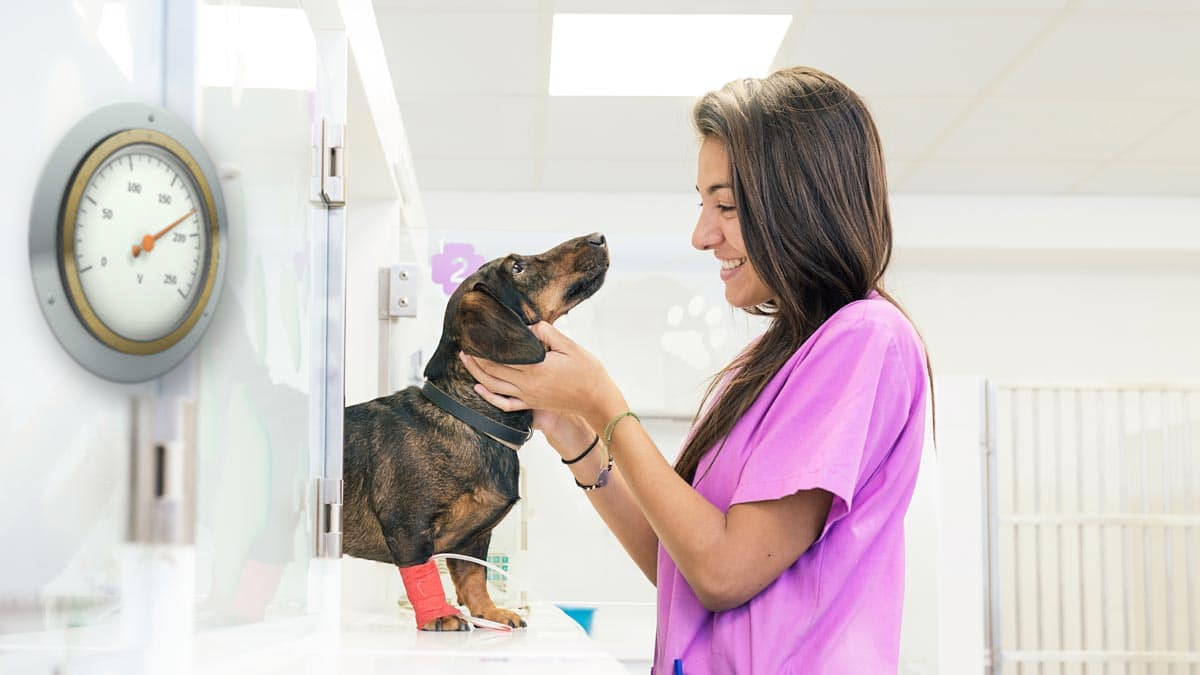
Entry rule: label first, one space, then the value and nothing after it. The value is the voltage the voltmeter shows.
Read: 180 V
